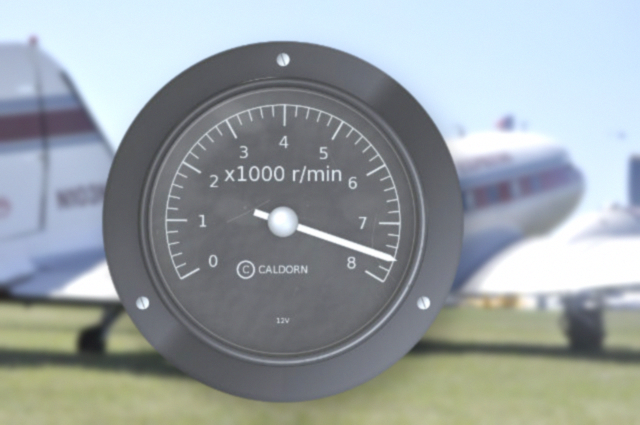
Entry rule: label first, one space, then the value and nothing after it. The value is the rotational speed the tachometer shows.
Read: 7600 rpm
